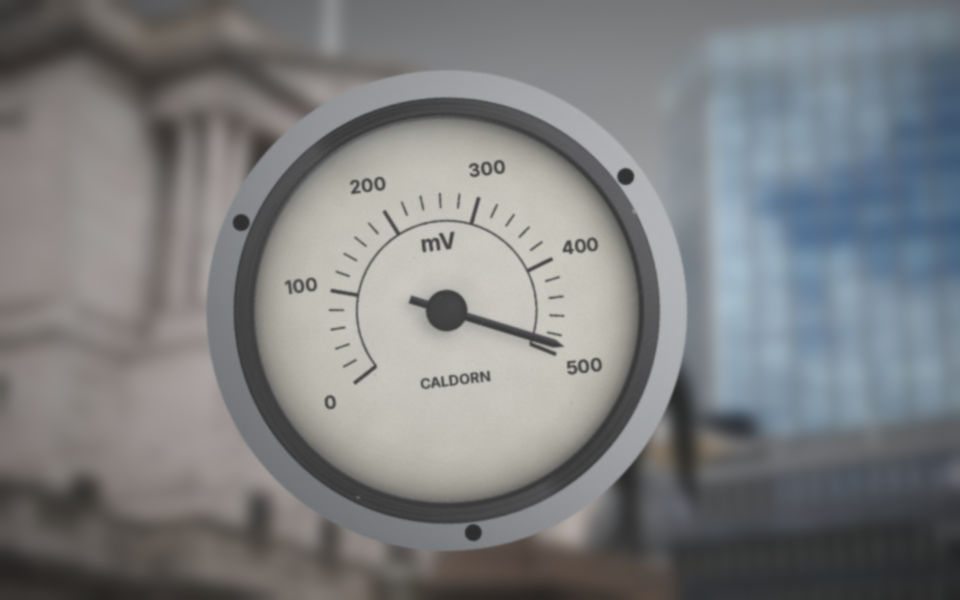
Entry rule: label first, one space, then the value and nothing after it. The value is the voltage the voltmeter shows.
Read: 490 mV
